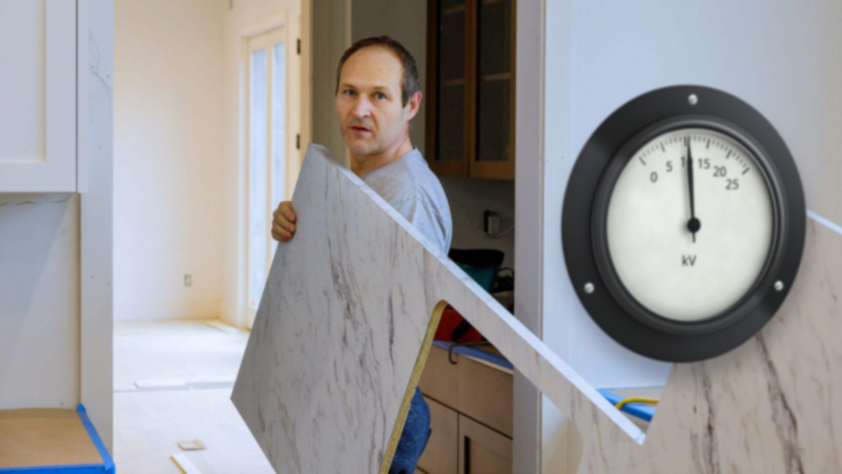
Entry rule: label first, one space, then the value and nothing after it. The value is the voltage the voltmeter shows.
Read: 10 kV
